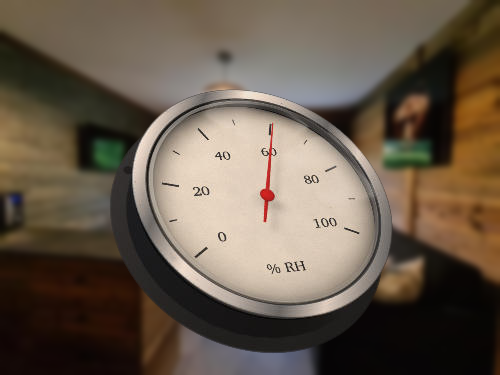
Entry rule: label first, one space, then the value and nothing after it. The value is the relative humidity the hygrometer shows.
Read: 60 %
